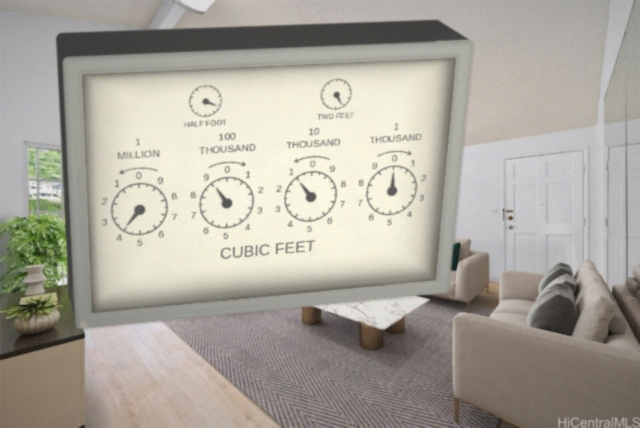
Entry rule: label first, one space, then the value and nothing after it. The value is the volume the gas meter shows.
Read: 391000 ft³
